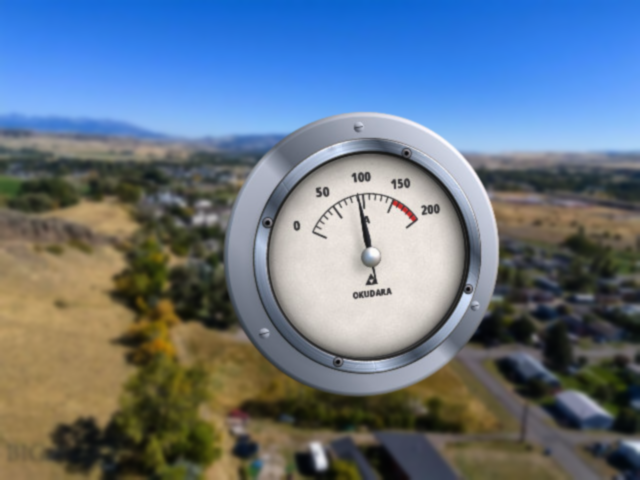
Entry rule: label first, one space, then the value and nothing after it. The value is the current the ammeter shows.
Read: 90 A
